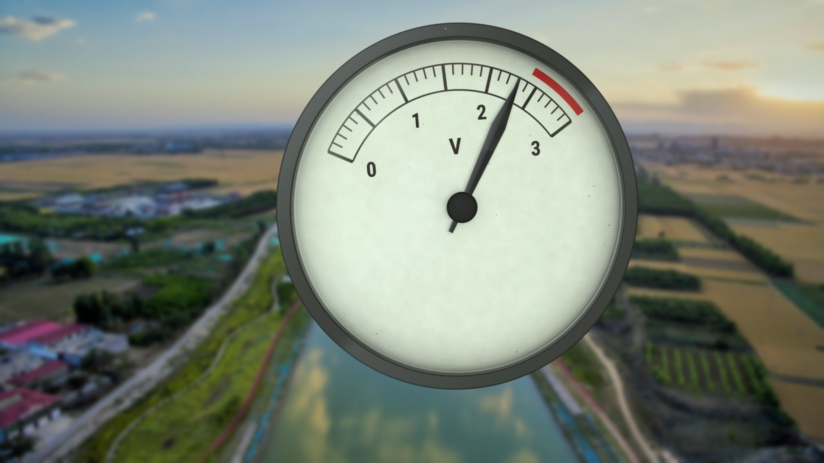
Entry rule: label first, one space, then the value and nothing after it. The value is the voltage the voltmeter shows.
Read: 2.3 V
